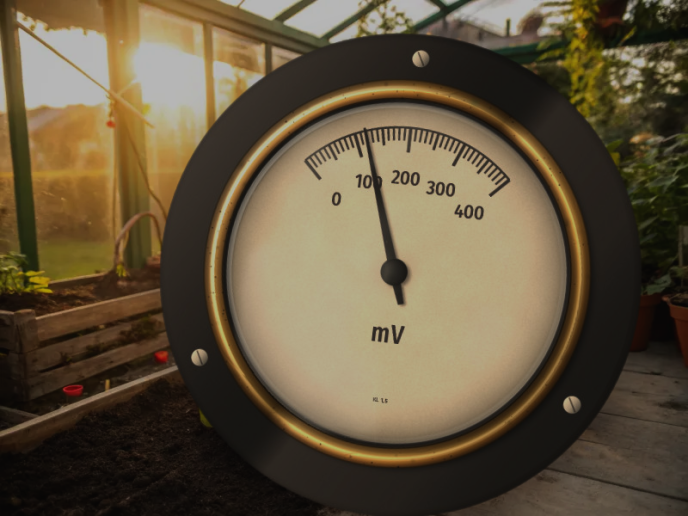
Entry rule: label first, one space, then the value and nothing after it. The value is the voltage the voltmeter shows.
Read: 120 mV
